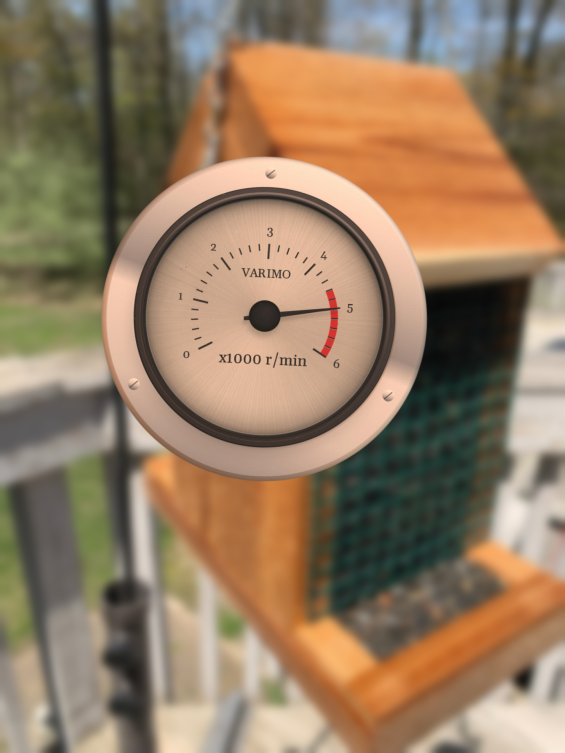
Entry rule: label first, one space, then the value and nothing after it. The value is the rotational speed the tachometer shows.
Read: 5000 rpm
